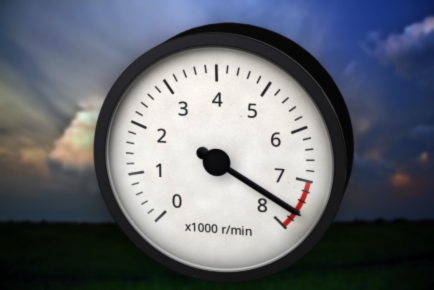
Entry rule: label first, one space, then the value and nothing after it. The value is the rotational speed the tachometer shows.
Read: 7600 rpm
